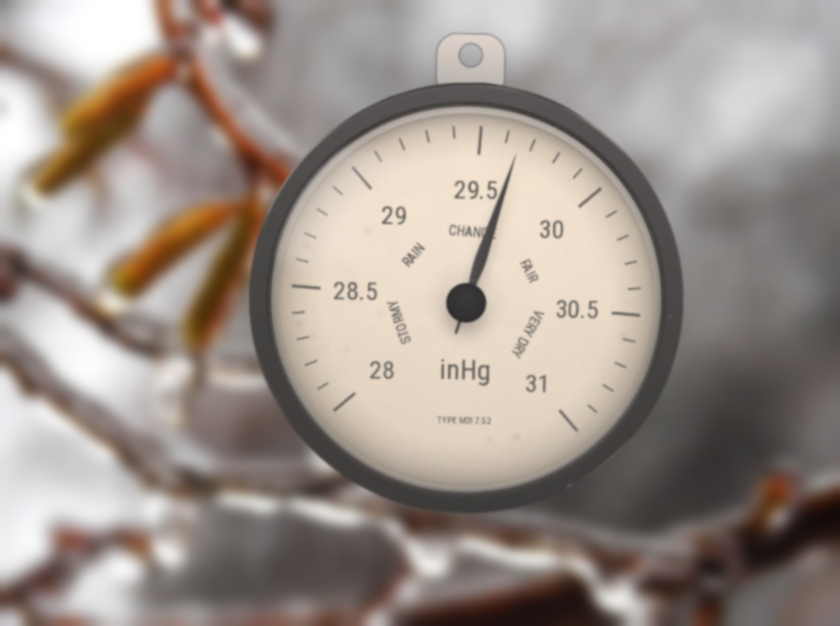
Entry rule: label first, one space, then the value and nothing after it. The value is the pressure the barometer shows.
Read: 29.65 inHg
